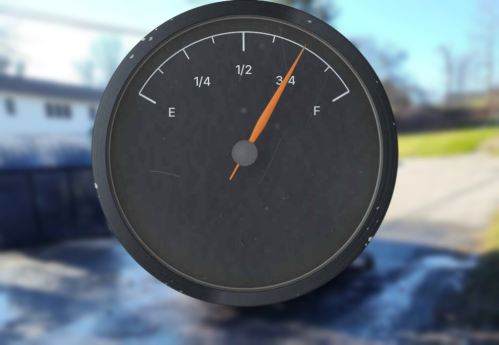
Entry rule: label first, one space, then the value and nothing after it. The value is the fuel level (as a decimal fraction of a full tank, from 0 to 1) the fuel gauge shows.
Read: 0.75
